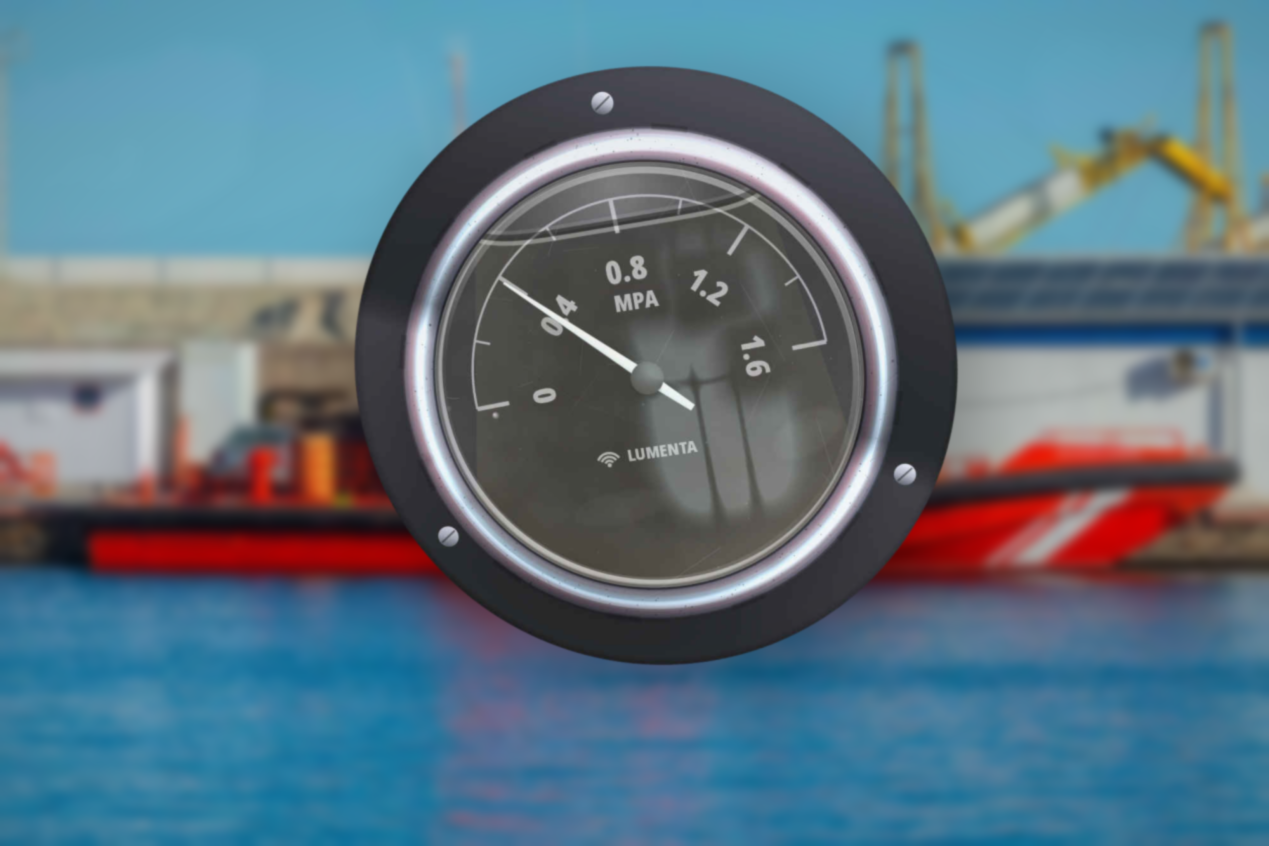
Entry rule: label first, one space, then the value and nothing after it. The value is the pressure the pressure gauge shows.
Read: 0.4 MPa
